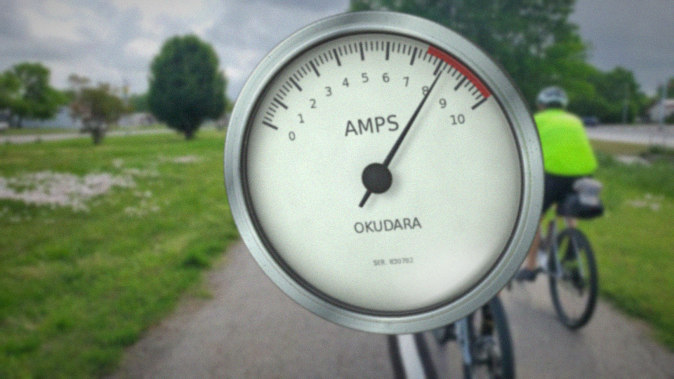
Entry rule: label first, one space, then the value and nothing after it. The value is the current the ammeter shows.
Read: 8.2 A
